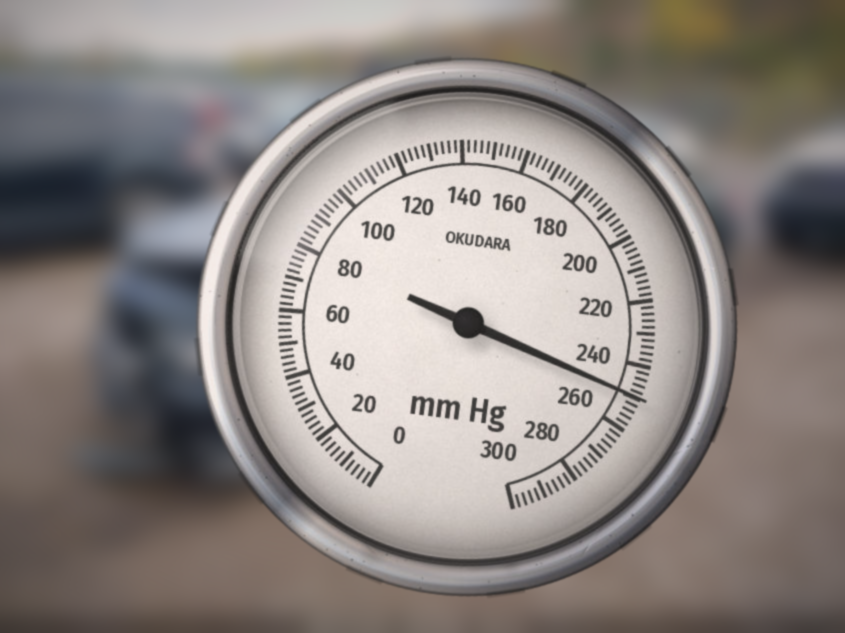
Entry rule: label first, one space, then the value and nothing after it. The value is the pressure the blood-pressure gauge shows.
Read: 250 mmHg
